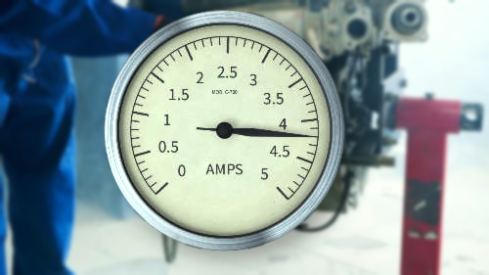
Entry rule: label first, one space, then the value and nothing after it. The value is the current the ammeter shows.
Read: 4.2 A
